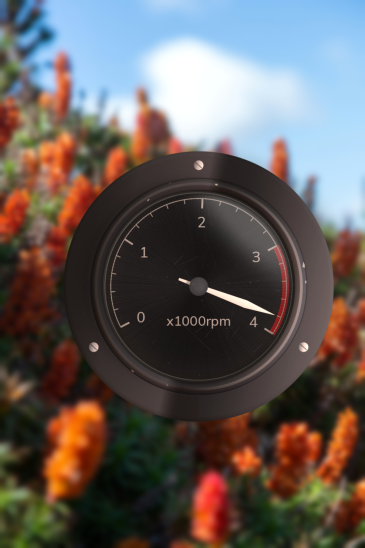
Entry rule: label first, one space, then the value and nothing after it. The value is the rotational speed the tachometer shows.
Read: 3800 rpm
